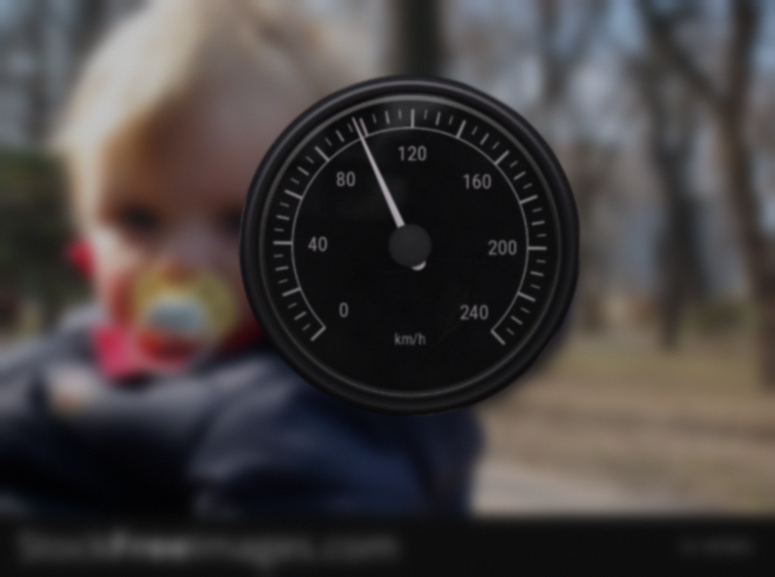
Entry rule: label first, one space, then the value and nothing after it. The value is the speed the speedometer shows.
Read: 97.5 km/h
